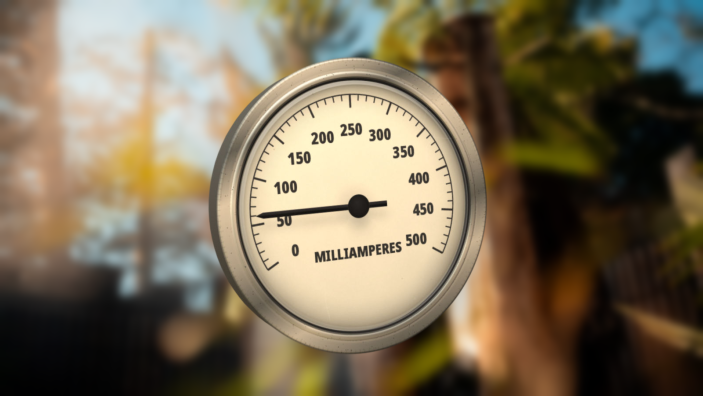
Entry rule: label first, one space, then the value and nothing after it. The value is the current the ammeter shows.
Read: 60 mA
